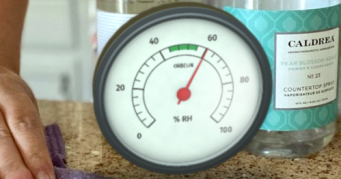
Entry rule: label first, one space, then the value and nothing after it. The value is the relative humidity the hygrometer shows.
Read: 60 %
